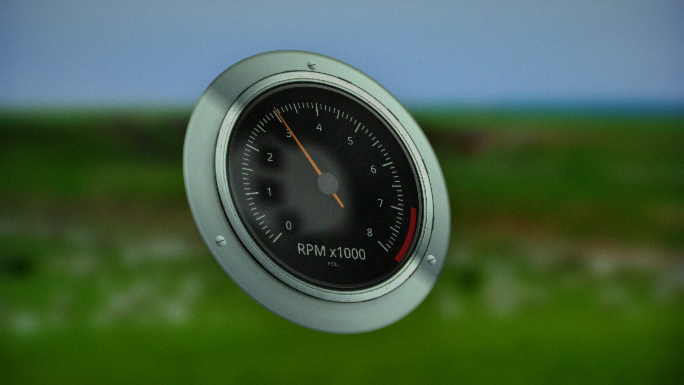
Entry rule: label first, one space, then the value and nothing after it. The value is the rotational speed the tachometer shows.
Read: 3000 rpm
